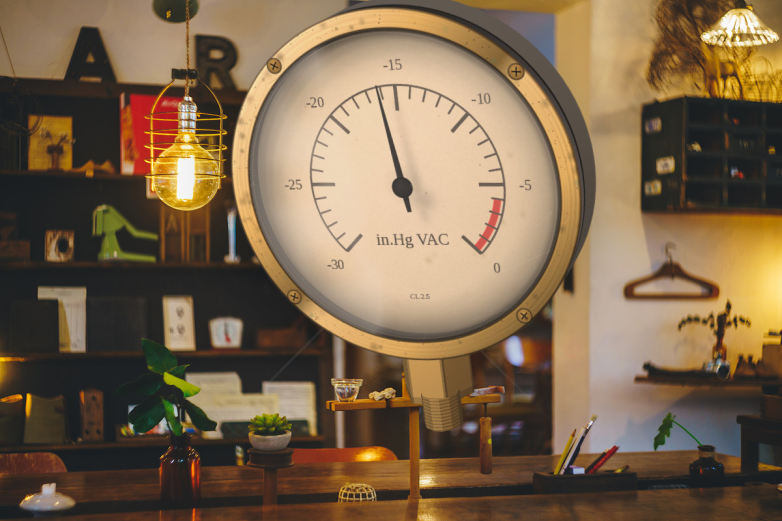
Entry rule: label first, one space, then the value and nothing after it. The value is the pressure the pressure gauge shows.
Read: -16 inHg
